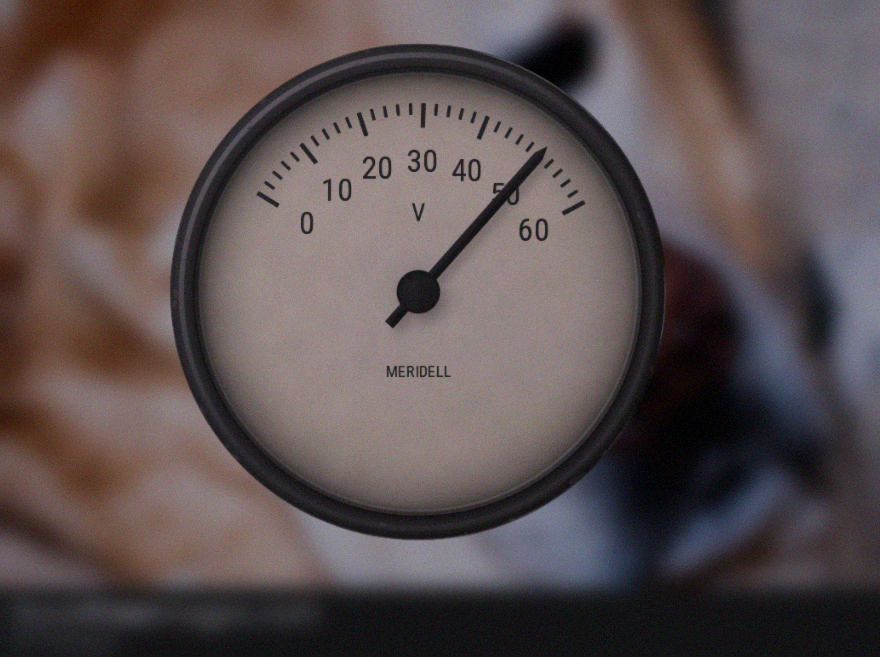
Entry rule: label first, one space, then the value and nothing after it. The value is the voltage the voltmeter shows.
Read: 50 V
